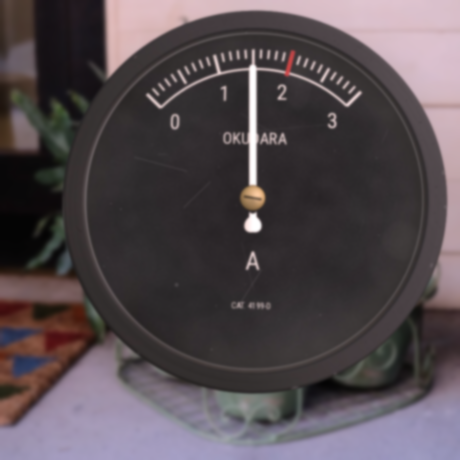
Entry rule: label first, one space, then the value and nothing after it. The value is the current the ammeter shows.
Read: 1.5 A
